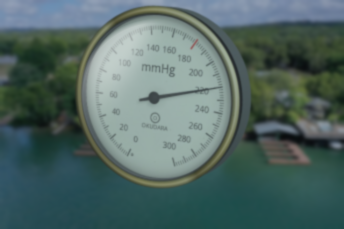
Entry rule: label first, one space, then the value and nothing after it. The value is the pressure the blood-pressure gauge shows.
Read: 220 mmHg
